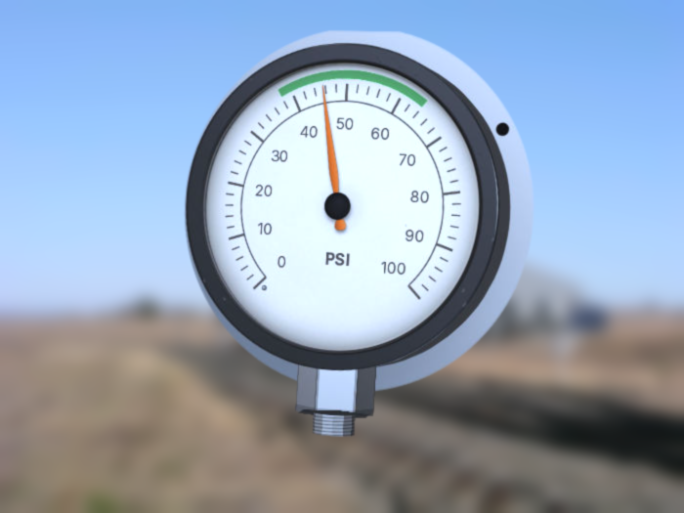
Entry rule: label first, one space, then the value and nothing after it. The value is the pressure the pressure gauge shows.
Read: 46 psi
